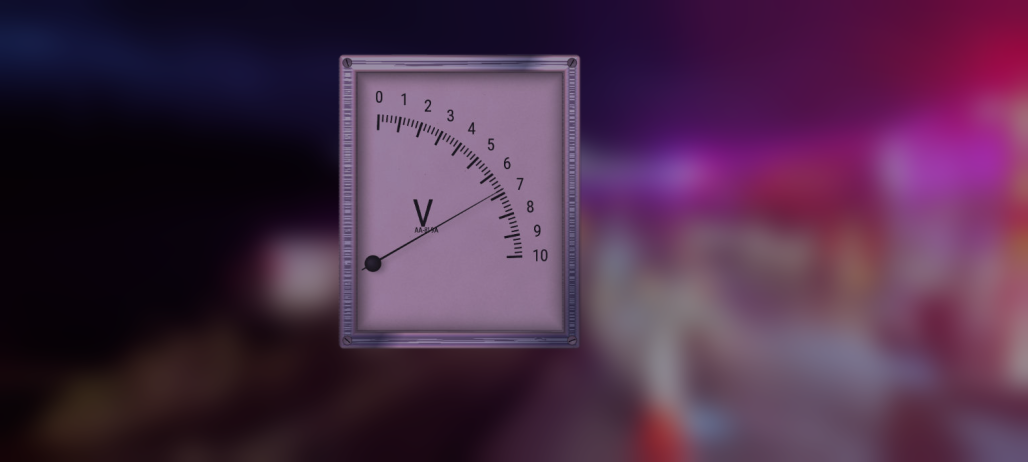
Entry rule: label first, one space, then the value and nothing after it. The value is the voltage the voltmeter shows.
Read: 6.8 V
